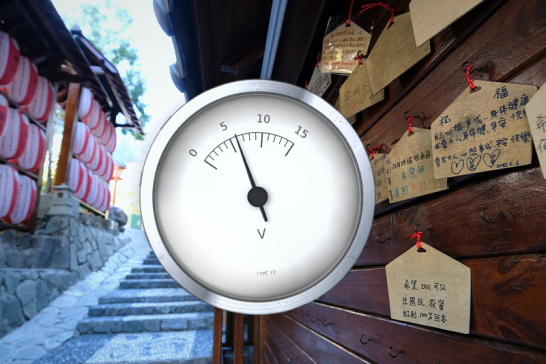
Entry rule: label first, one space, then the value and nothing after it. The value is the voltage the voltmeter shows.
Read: 6 V
